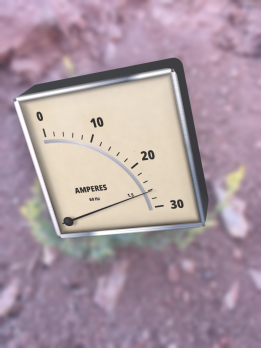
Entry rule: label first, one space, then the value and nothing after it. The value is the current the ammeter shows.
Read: 26 A
